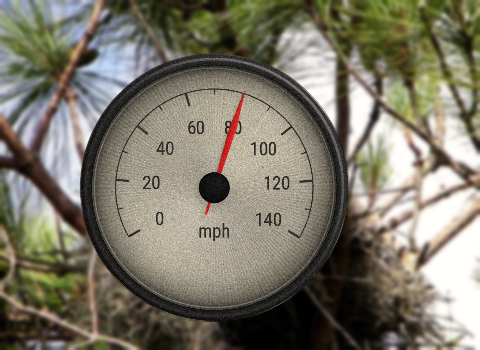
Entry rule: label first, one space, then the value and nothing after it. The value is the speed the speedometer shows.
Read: 80 mph
